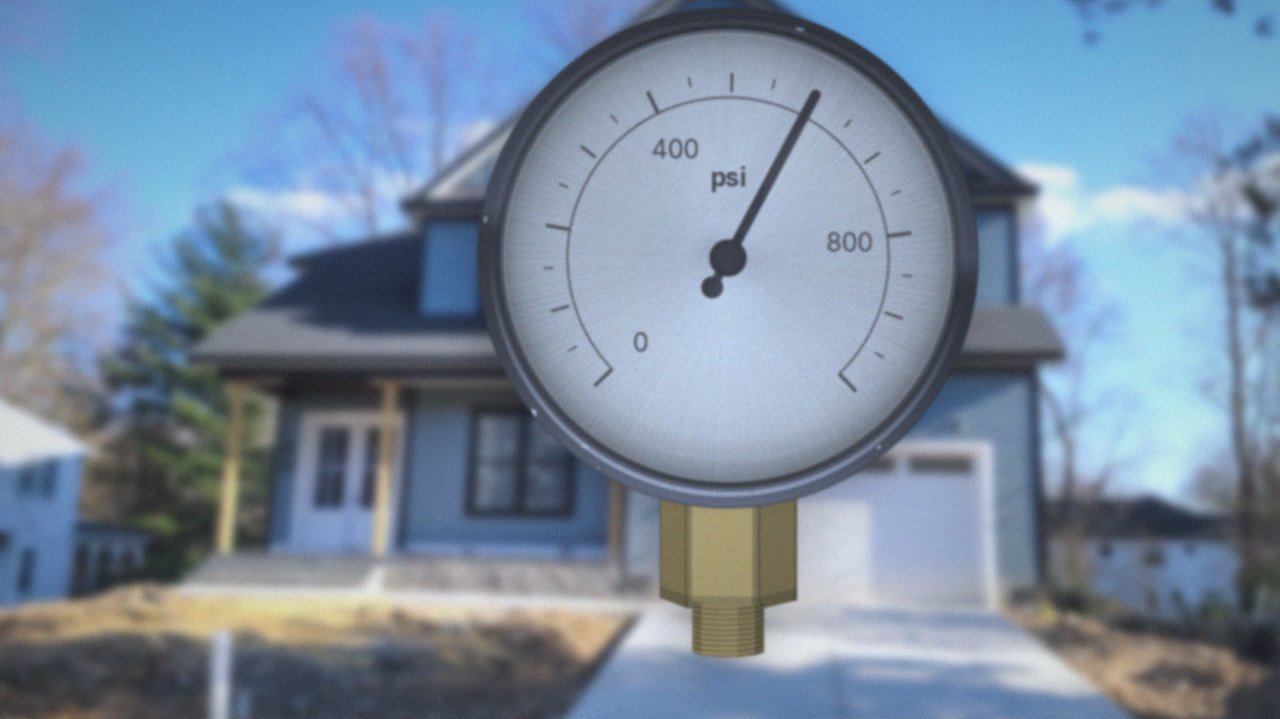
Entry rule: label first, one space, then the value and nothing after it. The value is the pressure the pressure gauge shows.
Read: 600 psi
